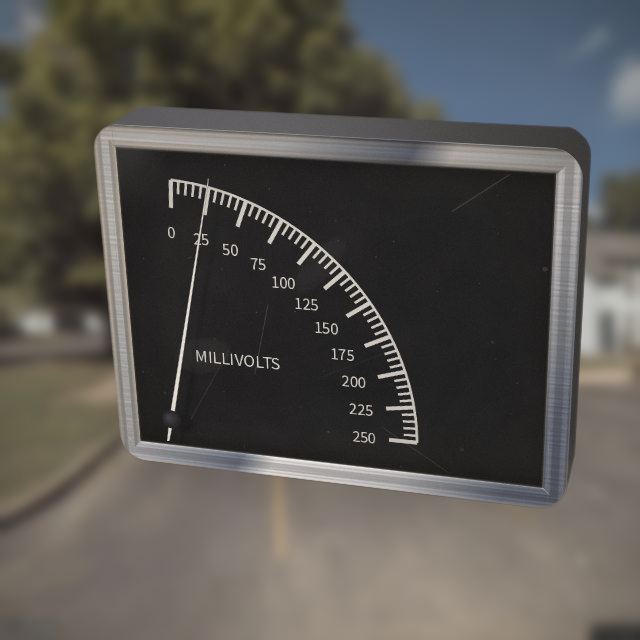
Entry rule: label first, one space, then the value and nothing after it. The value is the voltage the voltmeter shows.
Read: 25 mV
